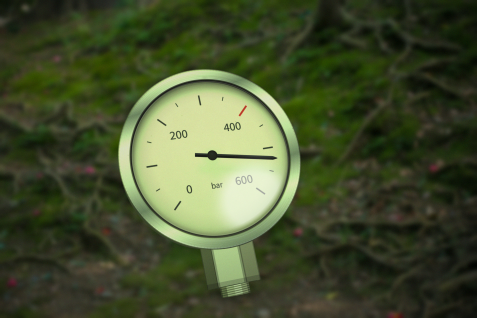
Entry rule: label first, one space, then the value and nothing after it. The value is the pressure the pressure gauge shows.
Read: 525 bar
